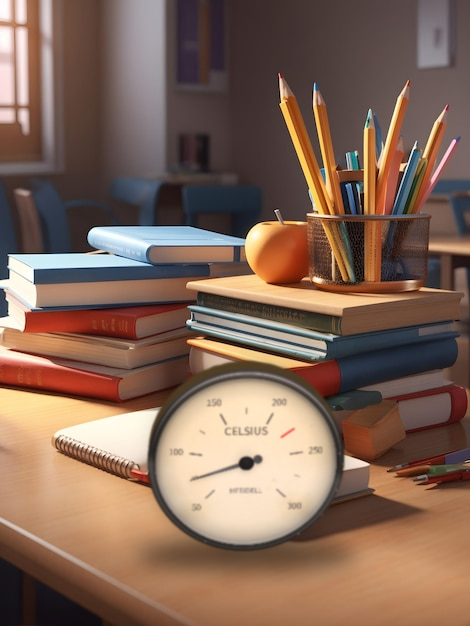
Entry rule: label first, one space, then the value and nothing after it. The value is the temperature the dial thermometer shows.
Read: 75 °C
